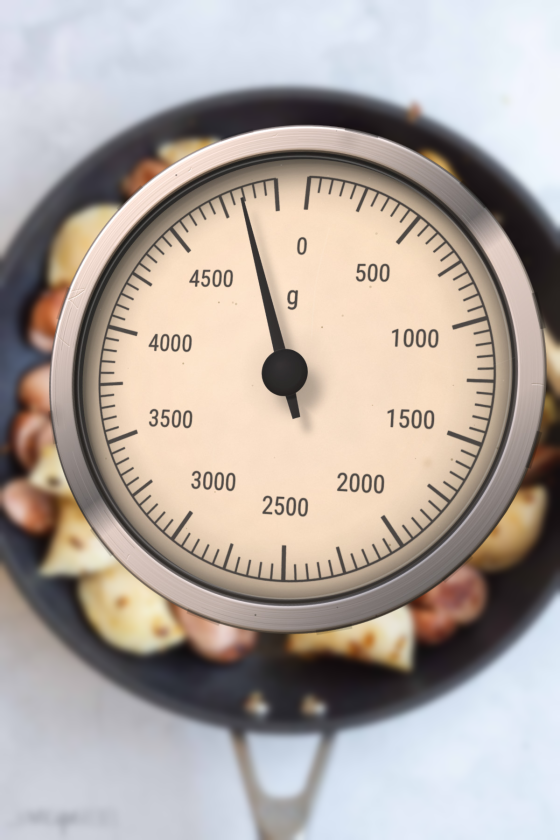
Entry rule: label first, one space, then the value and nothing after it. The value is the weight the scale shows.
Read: 4850 g
